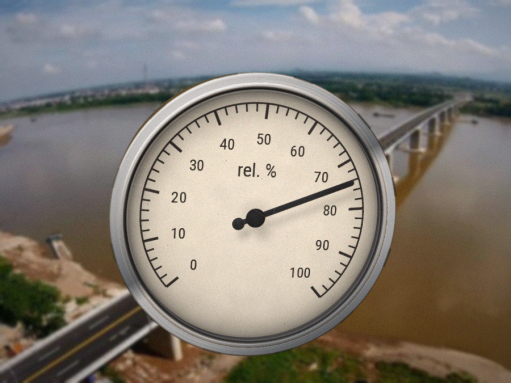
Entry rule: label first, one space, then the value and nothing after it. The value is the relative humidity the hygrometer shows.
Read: 74 %
